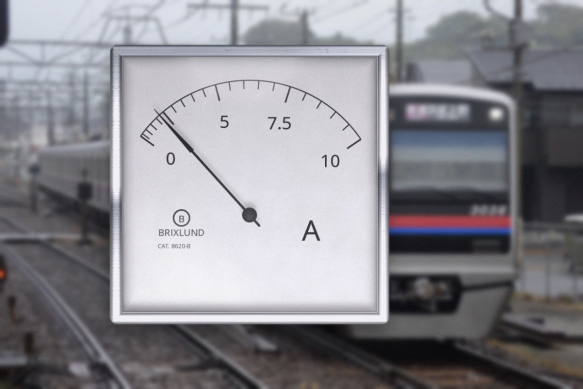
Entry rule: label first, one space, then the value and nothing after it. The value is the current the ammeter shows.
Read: 2.25 A
